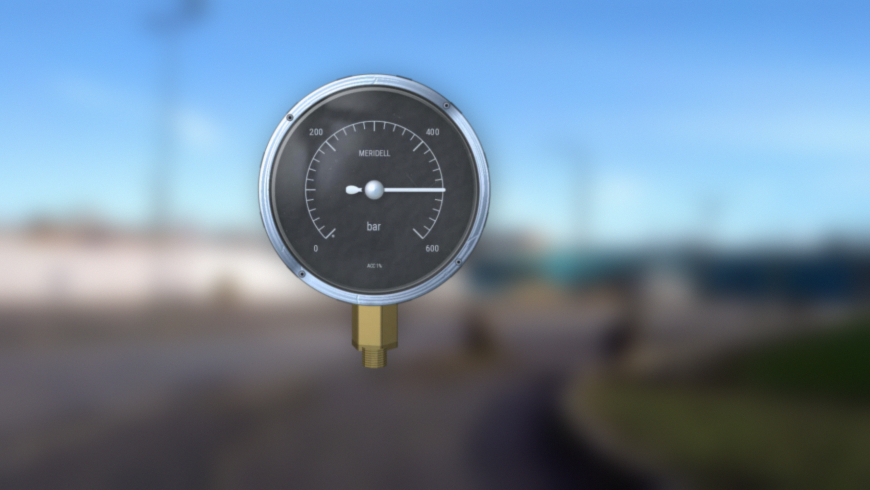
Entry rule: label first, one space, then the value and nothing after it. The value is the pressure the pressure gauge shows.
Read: 500 bar
